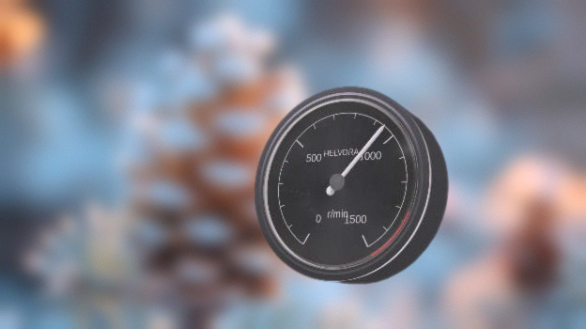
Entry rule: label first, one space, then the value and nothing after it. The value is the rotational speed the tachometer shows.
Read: 950 rpm
